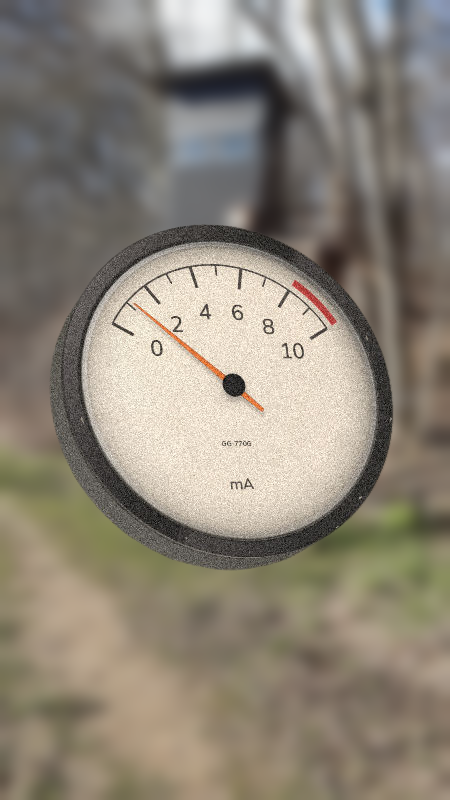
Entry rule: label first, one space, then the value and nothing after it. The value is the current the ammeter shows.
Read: 1 mA
